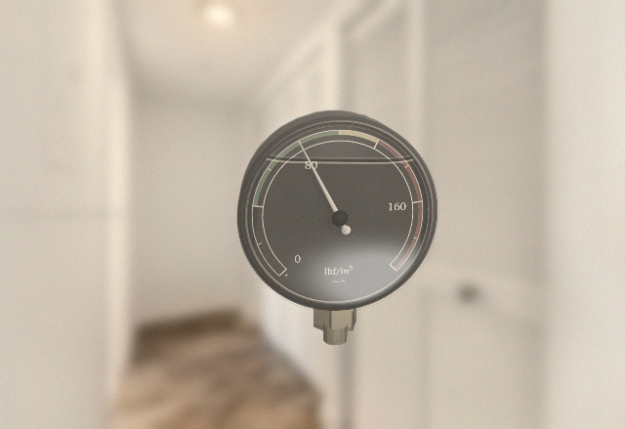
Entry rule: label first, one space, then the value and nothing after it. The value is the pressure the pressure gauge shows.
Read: 80 psi
